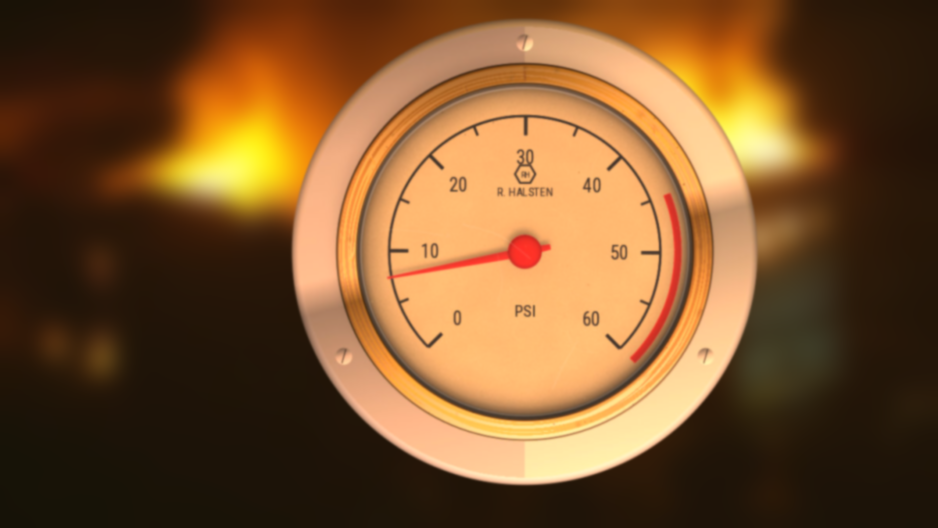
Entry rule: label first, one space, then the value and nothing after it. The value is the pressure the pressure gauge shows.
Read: 7.5 psi
